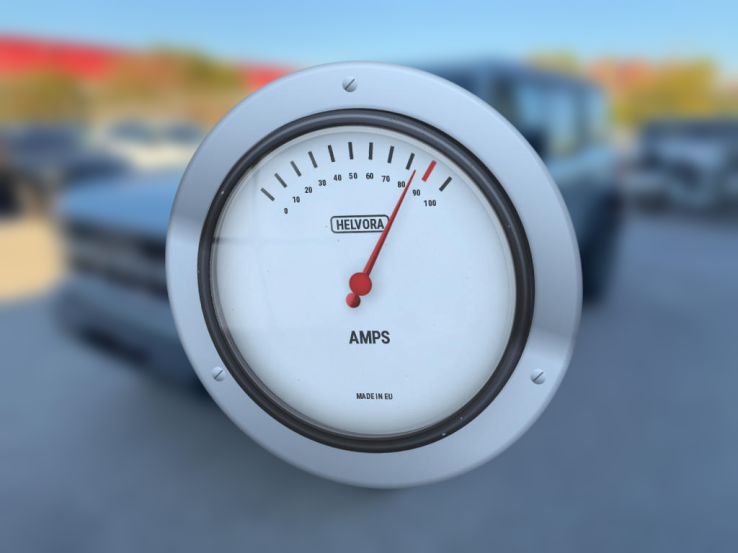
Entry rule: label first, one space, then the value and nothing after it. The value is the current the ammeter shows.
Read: 85 A
